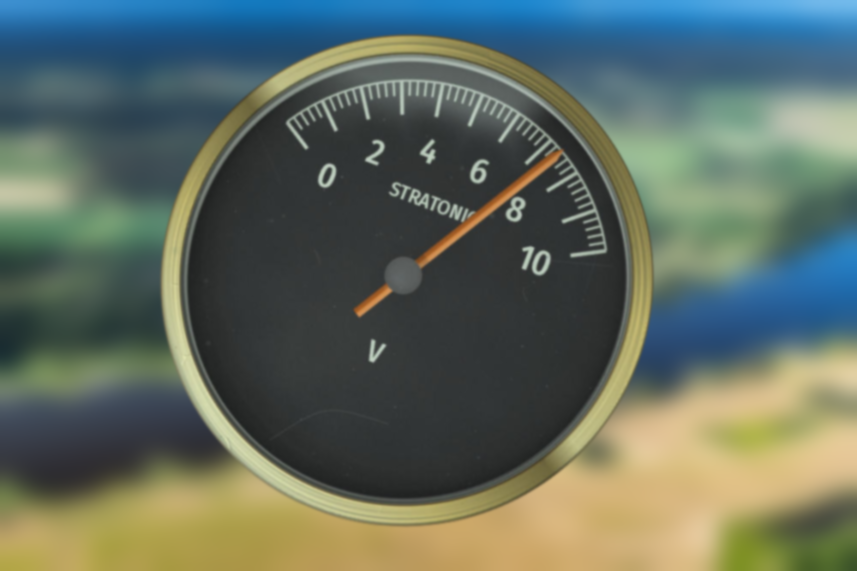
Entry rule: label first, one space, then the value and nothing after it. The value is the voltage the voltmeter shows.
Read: 7.4 V
